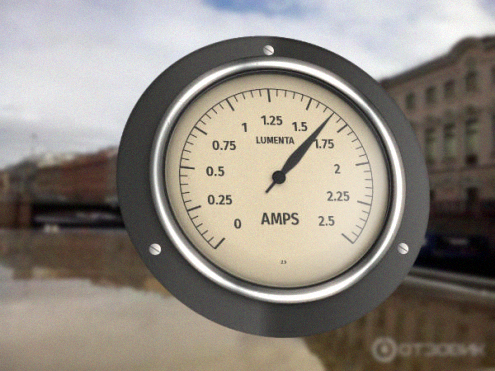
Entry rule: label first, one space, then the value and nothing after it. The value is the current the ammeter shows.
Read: 1.65 A
